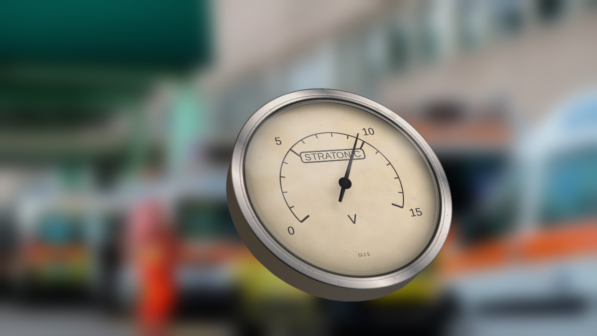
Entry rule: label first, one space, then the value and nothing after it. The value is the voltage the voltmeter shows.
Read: 9.5 V
